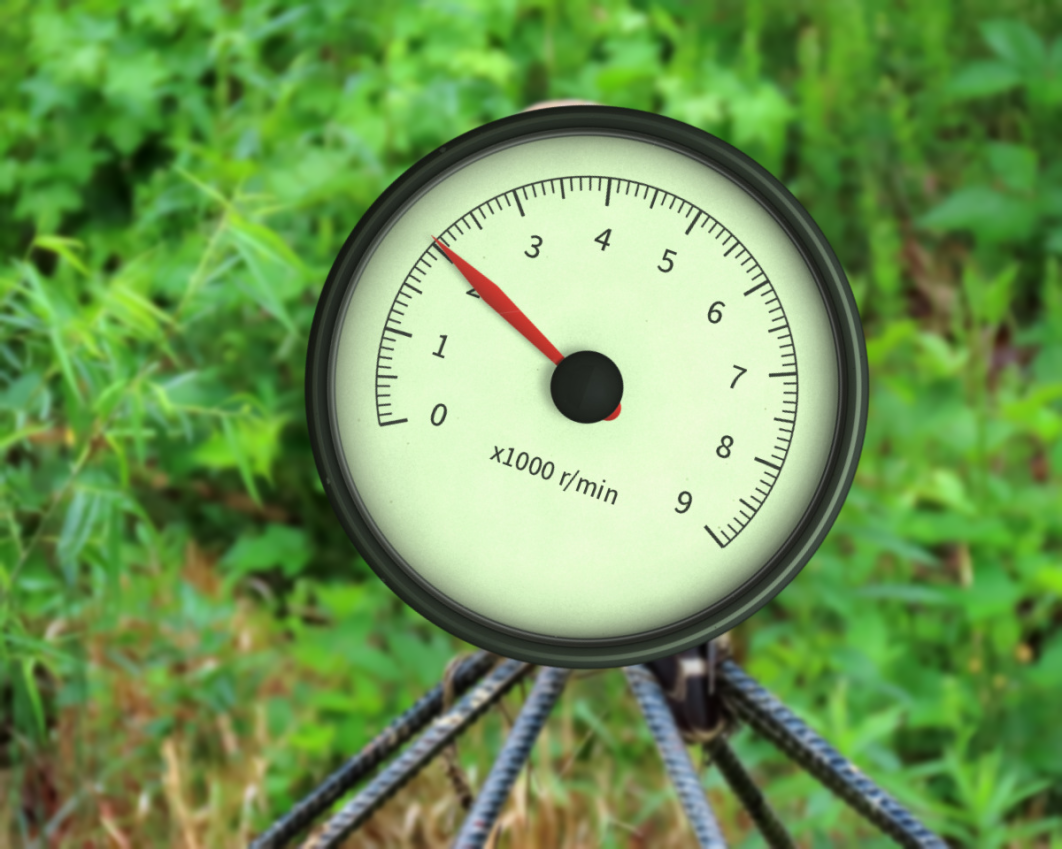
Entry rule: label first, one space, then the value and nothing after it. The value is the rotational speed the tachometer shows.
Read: 2050 rpm
